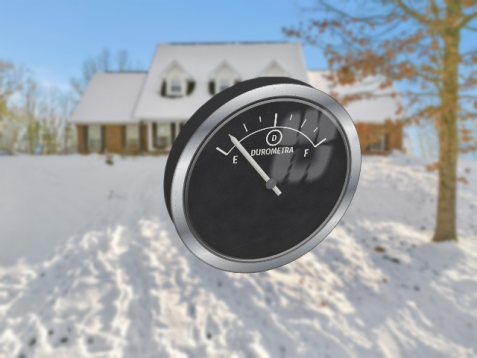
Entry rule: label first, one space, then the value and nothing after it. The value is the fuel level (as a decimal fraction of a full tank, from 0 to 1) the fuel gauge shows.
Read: 0.125
